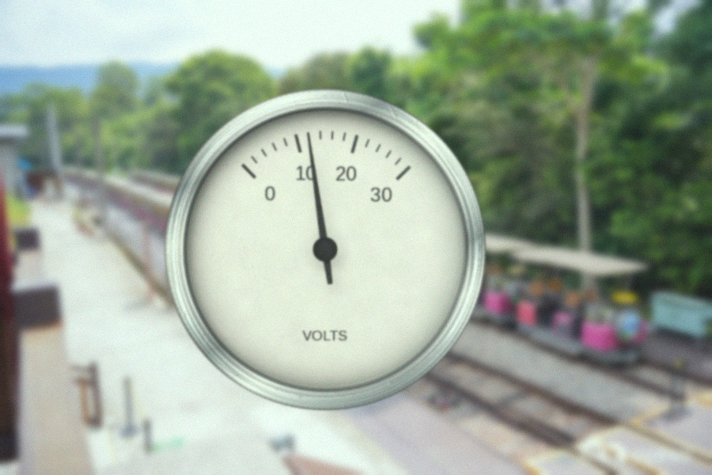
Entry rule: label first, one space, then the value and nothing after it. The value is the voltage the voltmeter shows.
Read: 12 V
